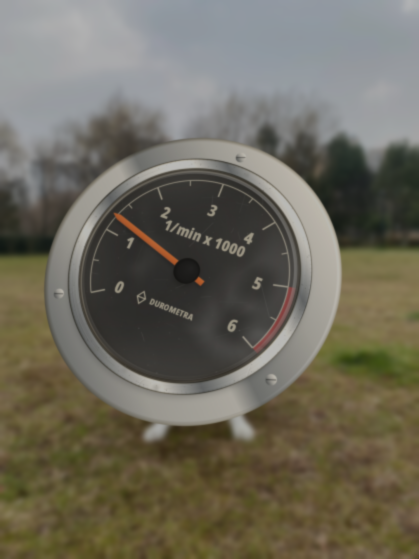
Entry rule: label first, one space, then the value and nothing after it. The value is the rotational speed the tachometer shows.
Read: 1250 rpm
